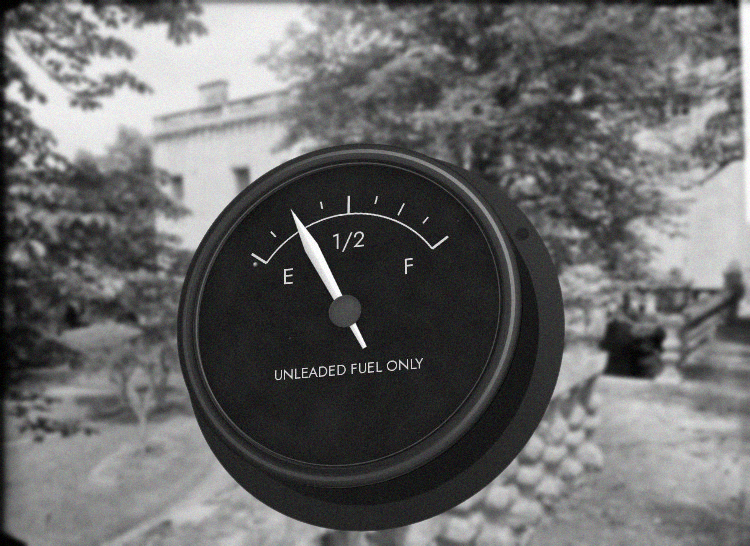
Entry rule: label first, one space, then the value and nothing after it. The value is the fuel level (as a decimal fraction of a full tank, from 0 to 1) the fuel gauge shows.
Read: 0.25
